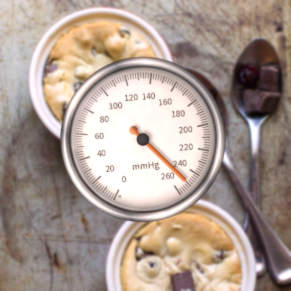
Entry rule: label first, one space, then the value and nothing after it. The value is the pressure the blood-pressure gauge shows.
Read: 250 mmHg
